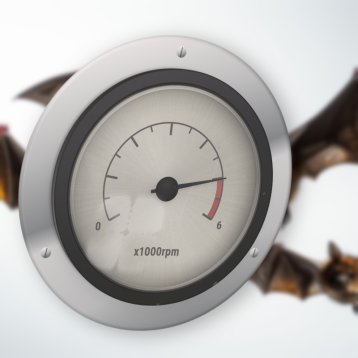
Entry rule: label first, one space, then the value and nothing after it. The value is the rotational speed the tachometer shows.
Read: 5000 rpm
